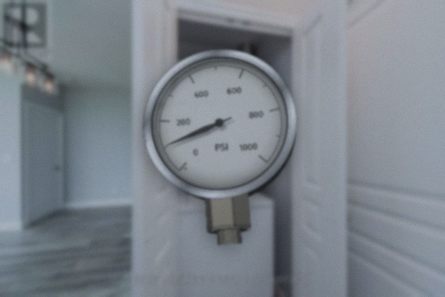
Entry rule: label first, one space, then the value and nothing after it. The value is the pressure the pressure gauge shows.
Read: 100 psi
